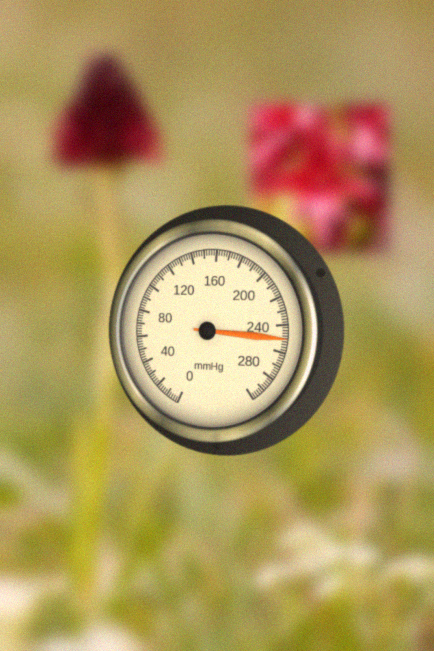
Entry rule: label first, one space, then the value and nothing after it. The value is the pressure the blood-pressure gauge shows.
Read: 250 mmHg
